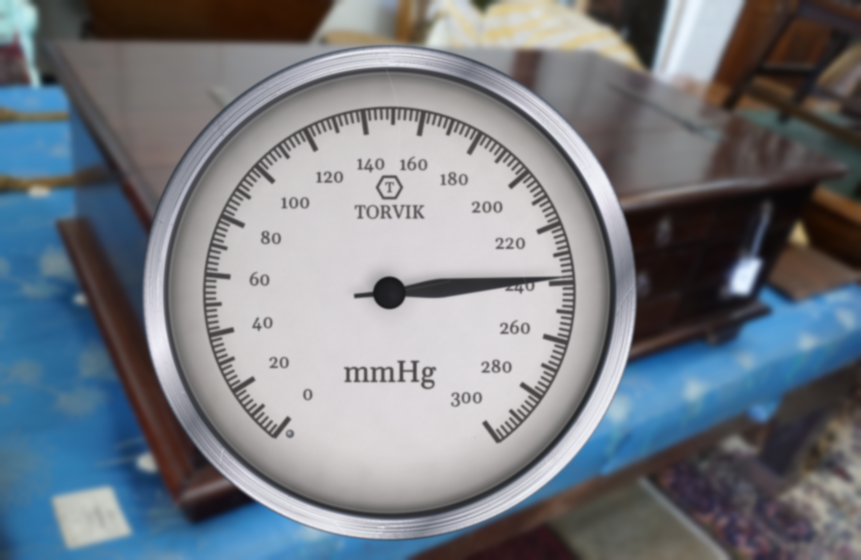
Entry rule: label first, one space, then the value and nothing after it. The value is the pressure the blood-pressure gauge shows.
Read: 238 mmHg
